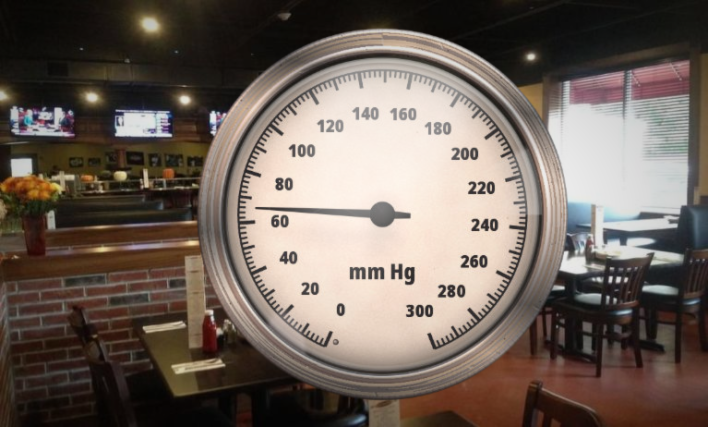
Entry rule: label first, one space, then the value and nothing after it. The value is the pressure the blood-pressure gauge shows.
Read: 66 mmHg
